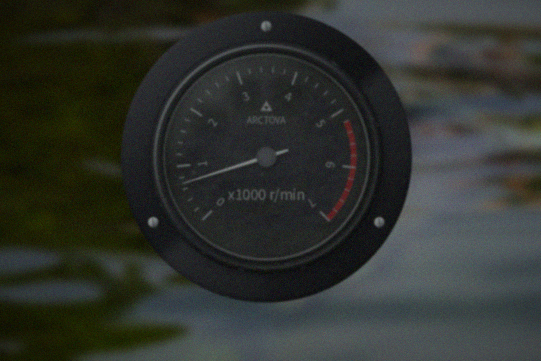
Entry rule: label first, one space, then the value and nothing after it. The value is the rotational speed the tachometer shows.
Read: 700 rpm
